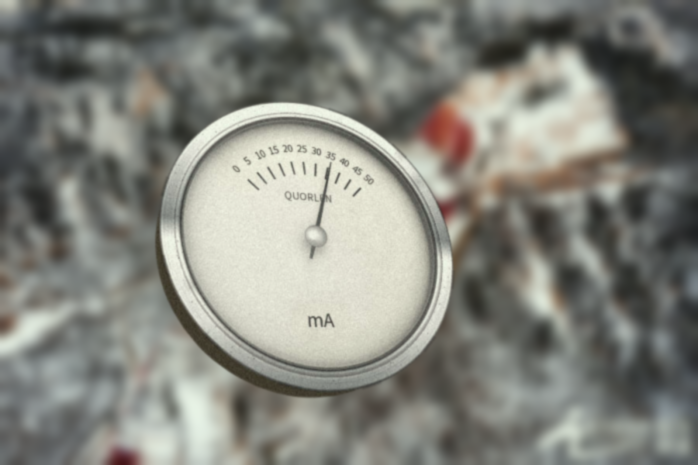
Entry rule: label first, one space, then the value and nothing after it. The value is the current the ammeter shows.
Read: 35 mA
